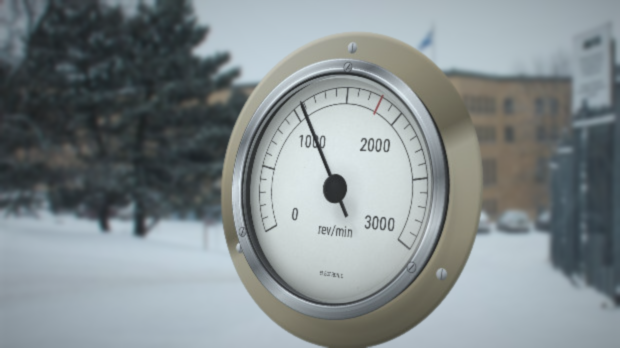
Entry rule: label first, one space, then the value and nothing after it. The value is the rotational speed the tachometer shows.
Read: 1100 rpm
